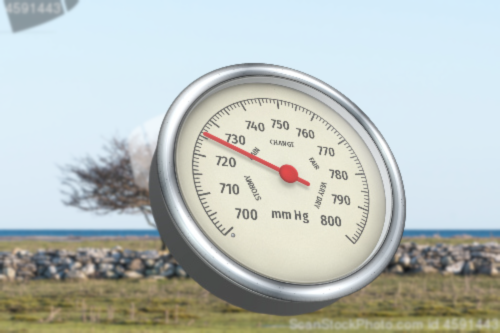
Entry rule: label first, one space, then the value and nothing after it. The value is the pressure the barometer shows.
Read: 725 mmHg
